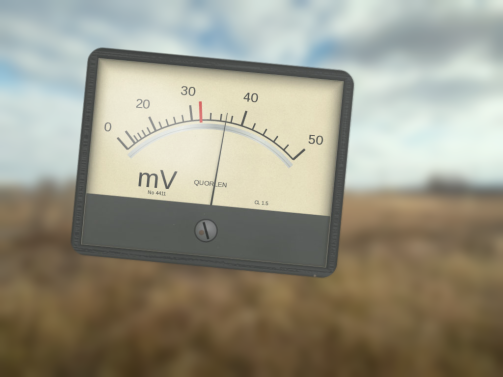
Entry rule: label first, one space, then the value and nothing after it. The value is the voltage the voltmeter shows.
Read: 37 mV
